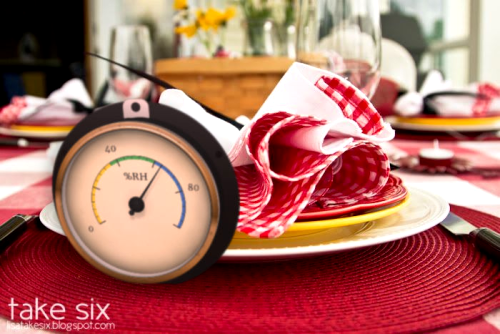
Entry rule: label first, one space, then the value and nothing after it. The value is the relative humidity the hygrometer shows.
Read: 64 %
